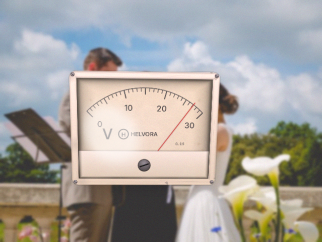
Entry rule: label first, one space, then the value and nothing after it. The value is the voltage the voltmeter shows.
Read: 27 V
